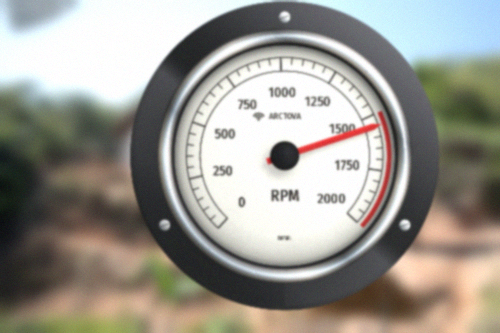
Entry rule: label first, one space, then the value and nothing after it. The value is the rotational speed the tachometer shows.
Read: 1550 rpm
